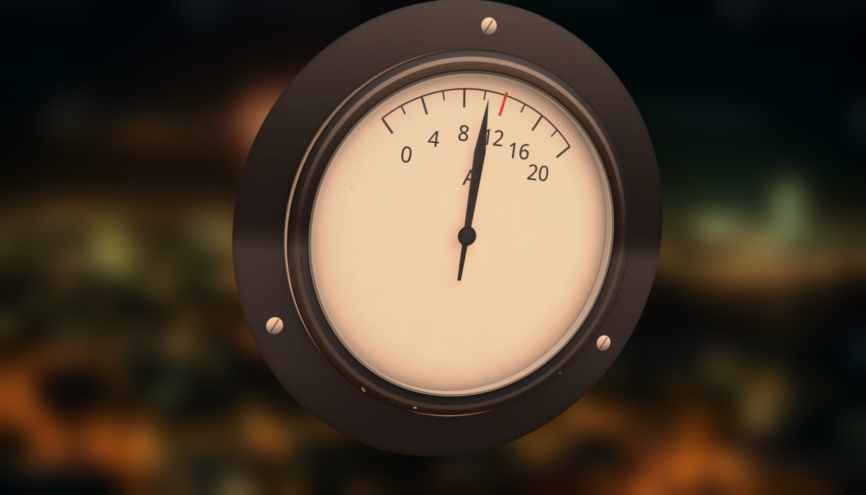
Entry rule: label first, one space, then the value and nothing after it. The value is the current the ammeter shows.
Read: 10 A
